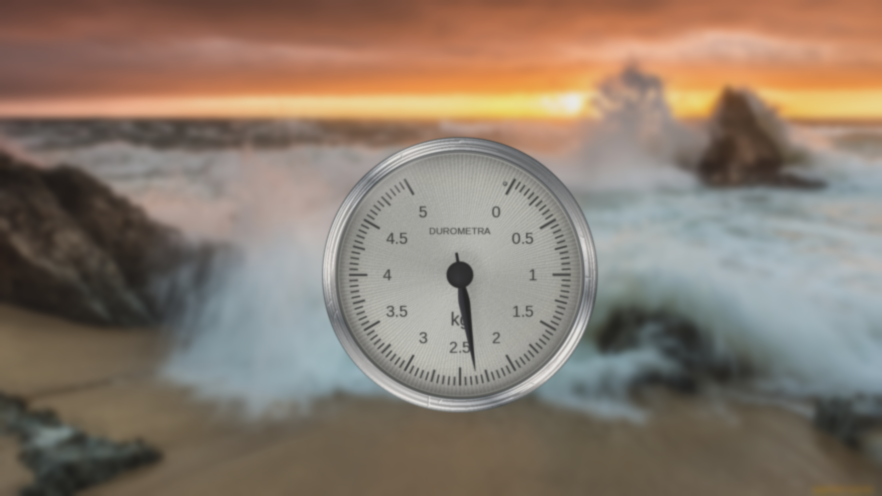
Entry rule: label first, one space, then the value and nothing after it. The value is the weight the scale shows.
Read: 2.35 kg
